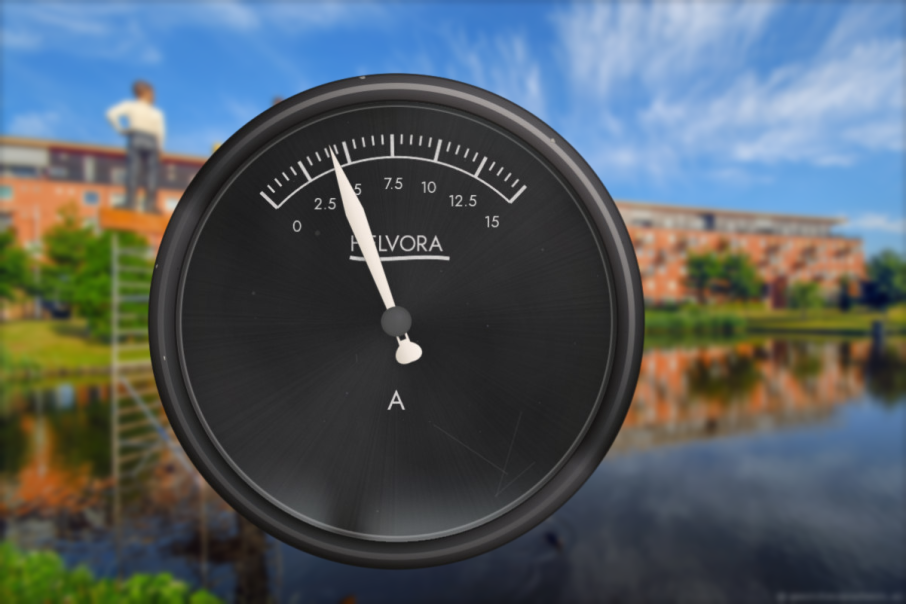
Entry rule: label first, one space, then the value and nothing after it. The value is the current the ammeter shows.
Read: 4.25 A
